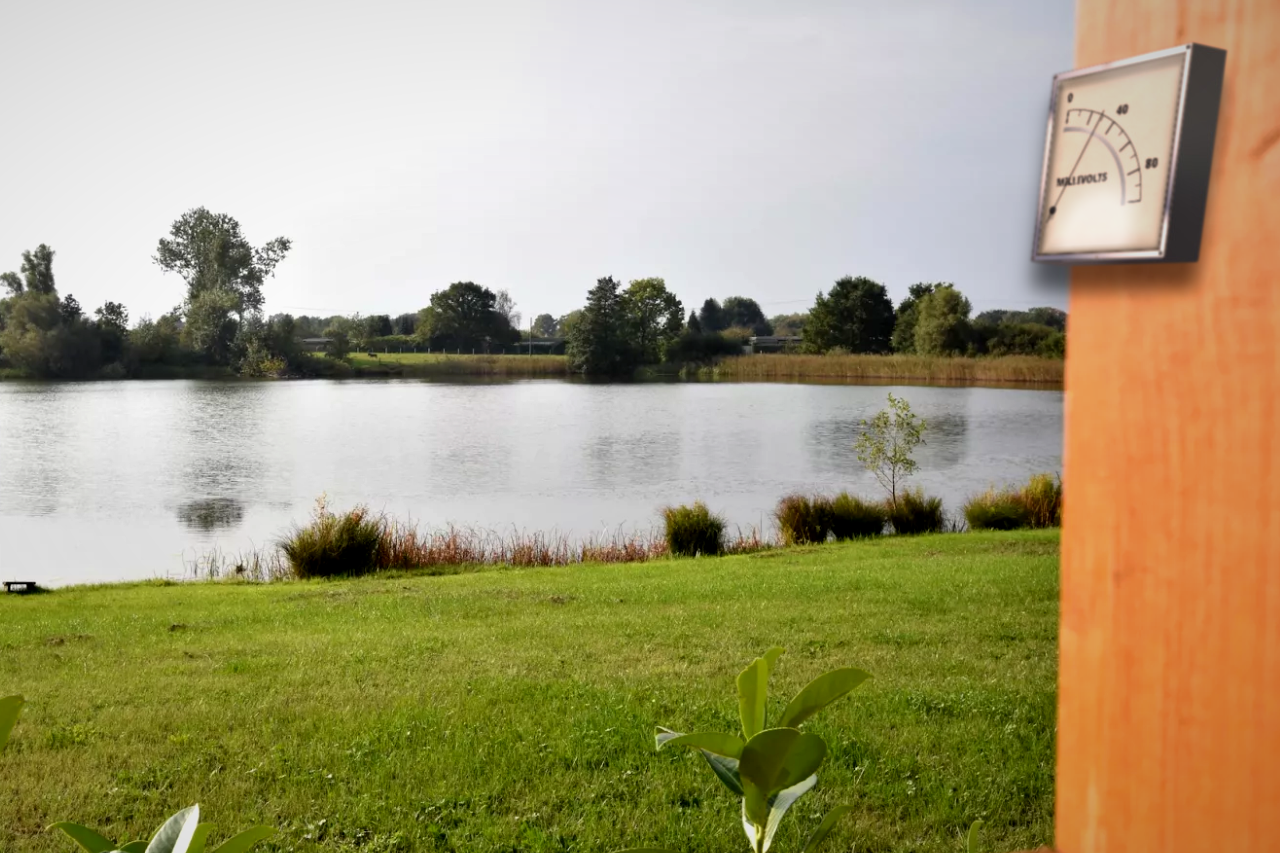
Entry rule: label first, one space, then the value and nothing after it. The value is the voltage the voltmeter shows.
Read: 30 mV
